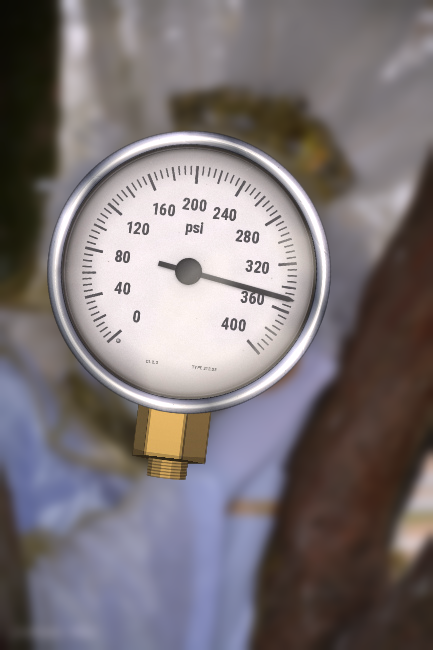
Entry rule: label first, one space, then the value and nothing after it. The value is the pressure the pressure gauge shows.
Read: 350 psi
